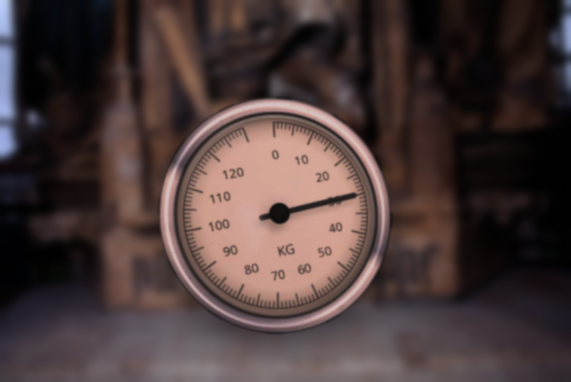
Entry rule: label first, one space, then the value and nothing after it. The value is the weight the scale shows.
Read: 30 kg
